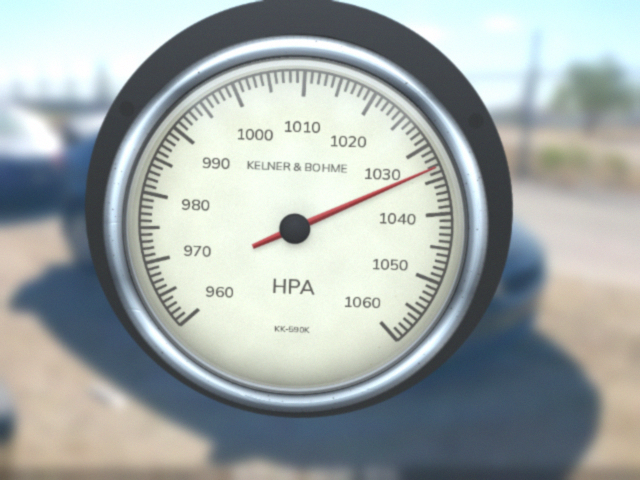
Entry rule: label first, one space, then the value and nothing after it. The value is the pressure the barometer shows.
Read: 1033 hPa
